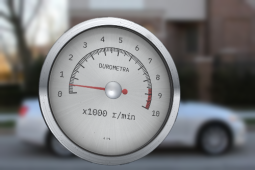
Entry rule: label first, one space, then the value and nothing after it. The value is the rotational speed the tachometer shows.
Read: 500 rpm
